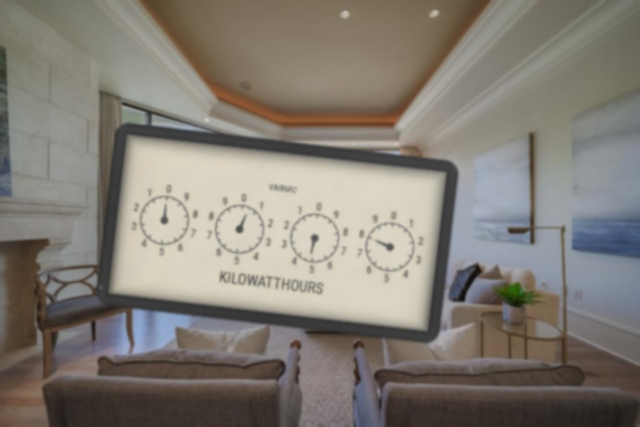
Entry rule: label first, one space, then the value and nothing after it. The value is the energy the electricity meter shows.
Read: 48 kWh
